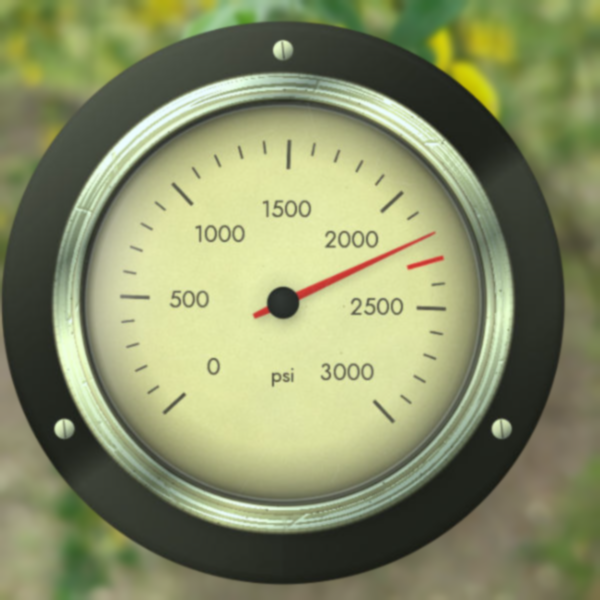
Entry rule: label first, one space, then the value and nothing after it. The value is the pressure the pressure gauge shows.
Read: 2200 psi
